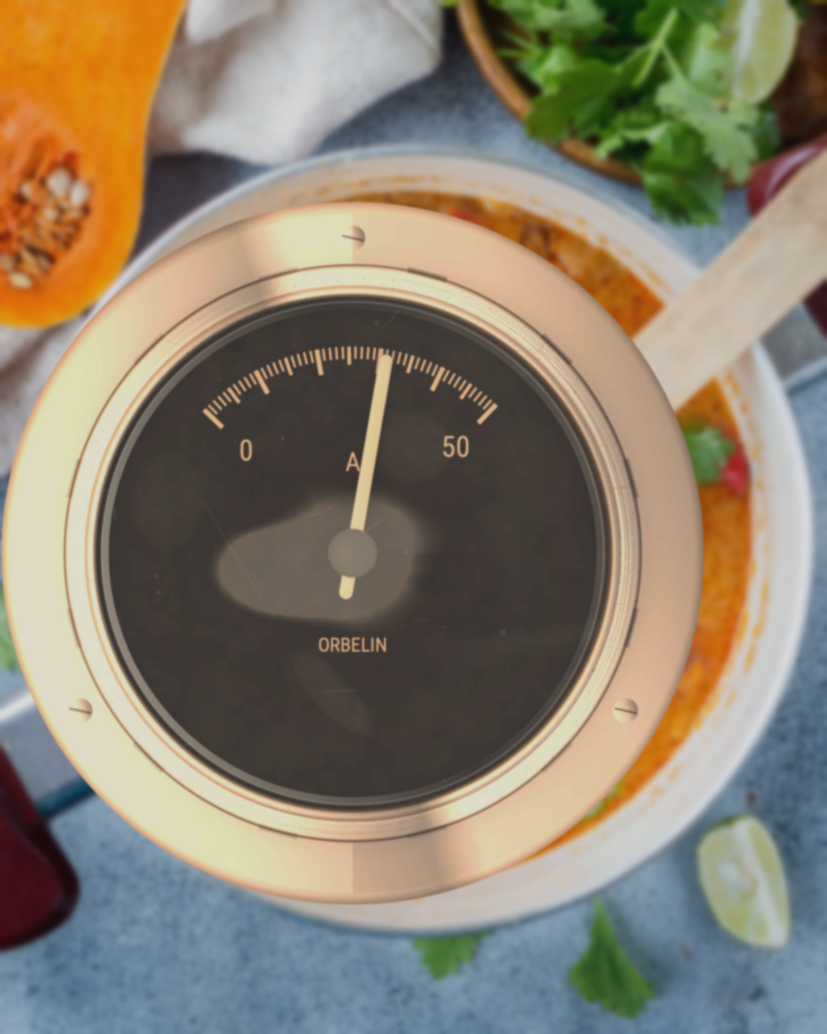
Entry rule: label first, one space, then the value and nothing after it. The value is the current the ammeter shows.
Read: 31 A
